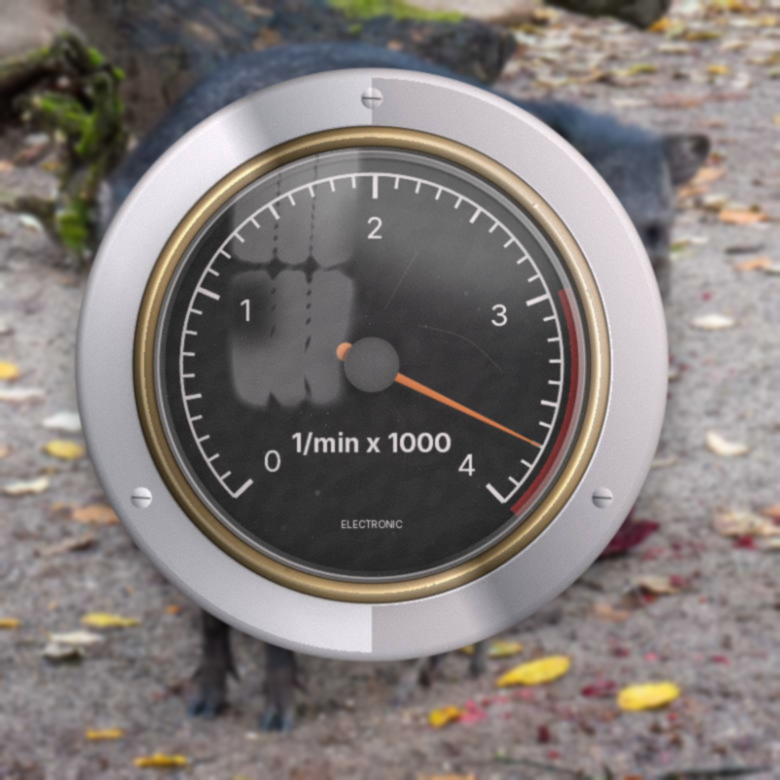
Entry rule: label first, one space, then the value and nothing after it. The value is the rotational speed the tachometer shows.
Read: 3700 rpm
